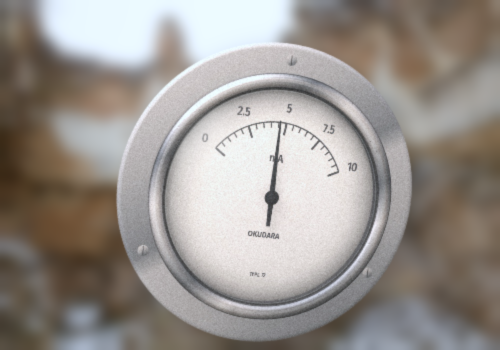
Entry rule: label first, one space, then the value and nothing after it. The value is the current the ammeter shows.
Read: 4.5 mA
